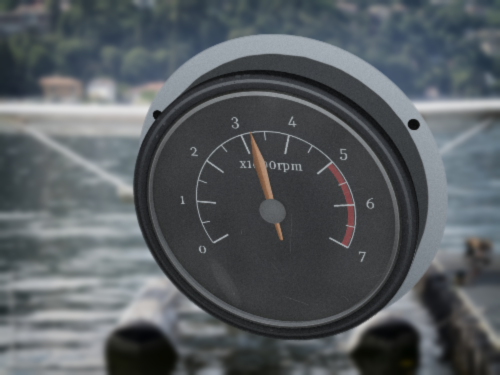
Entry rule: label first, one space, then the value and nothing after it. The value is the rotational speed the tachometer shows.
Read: 3250 rpm
